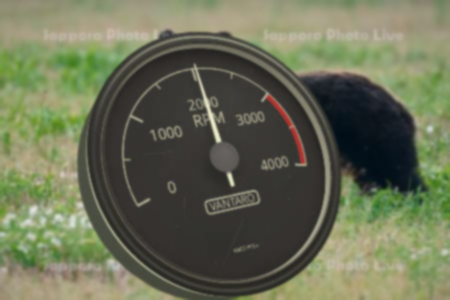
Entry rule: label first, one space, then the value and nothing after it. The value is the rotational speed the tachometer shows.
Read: 2000 rpm
